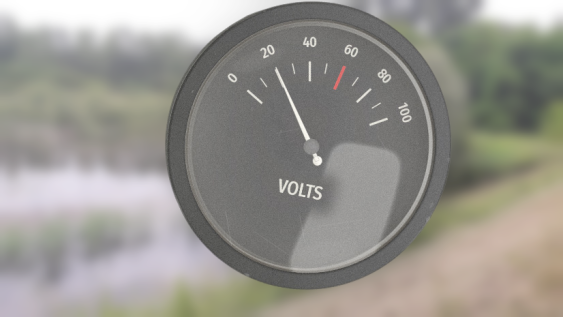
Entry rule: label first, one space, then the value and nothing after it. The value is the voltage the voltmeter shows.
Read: 20 V
